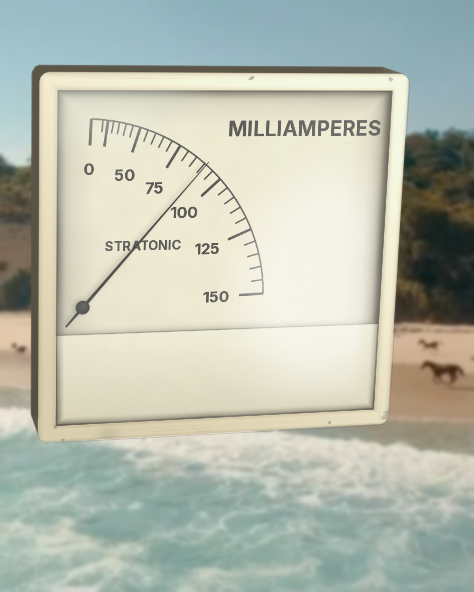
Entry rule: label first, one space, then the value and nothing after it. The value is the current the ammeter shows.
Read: 90 mA
